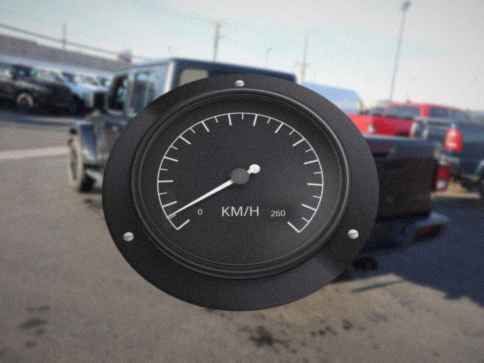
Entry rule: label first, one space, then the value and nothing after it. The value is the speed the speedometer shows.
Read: 10 km/h
